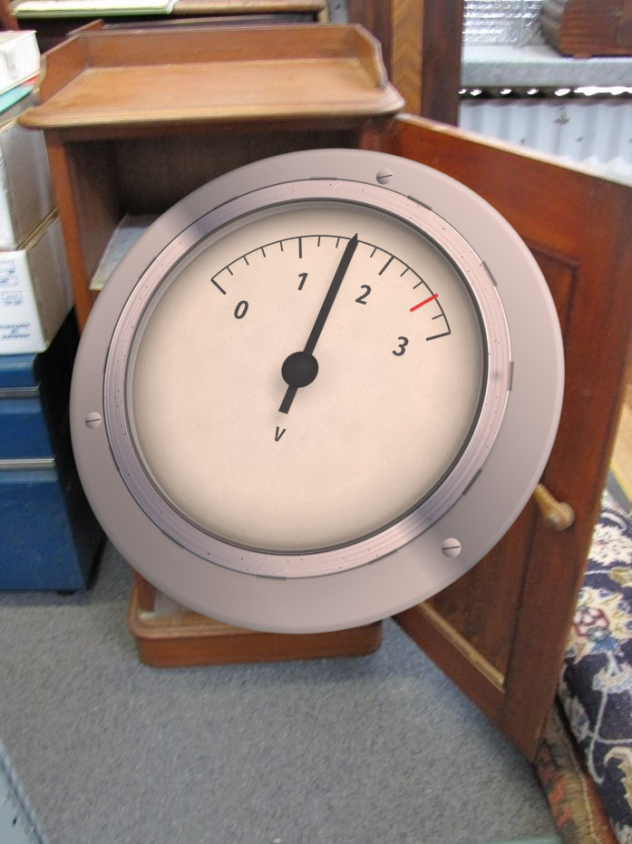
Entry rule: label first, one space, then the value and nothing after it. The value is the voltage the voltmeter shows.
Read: 1.6 V
